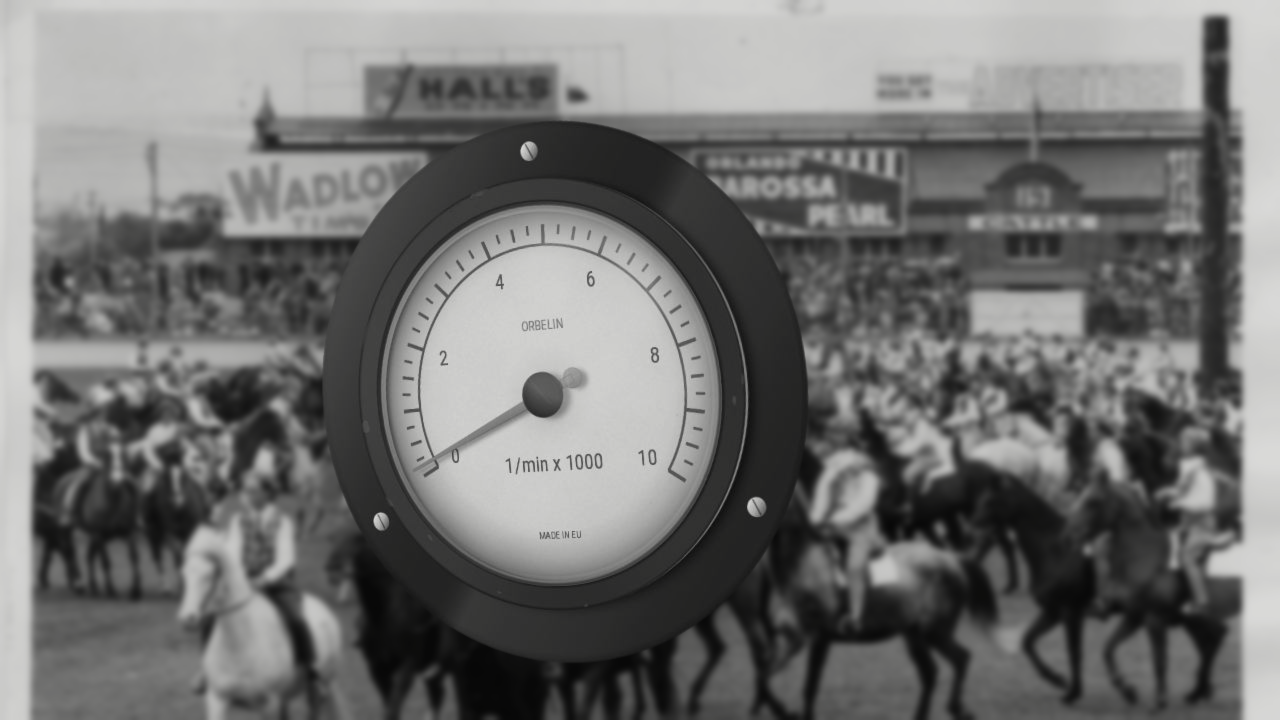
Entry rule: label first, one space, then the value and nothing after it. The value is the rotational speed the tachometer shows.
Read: 125 rpm
